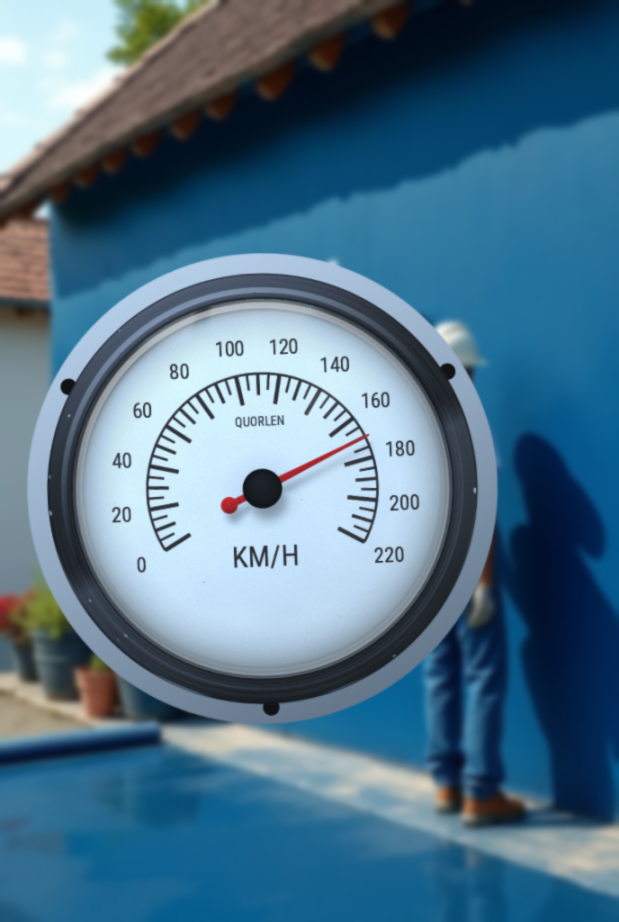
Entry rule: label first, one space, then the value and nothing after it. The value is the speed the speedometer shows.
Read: 170 km/h
